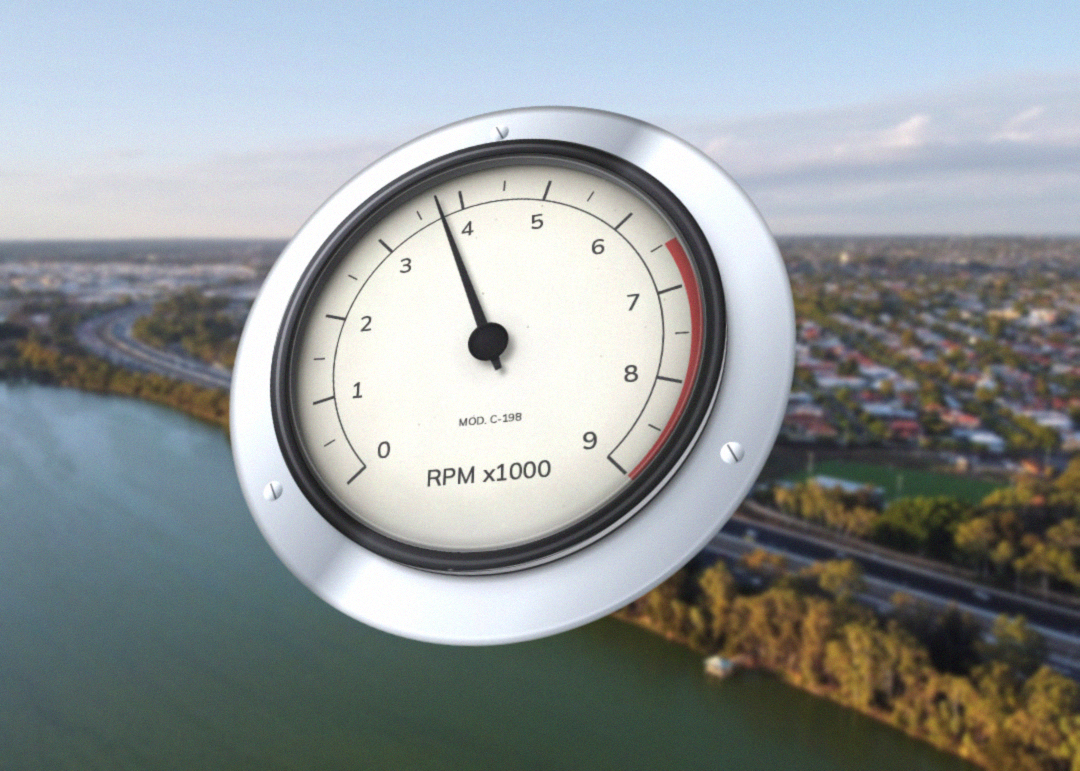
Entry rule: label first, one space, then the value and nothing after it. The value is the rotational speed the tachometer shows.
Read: 3750 rpm
